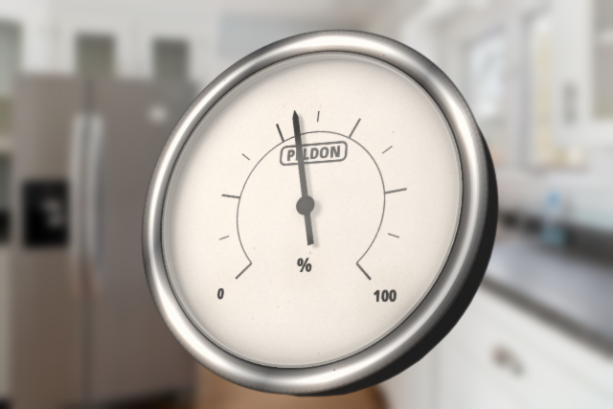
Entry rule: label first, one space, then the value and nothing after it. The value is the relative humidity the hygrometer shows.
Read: 45 %
